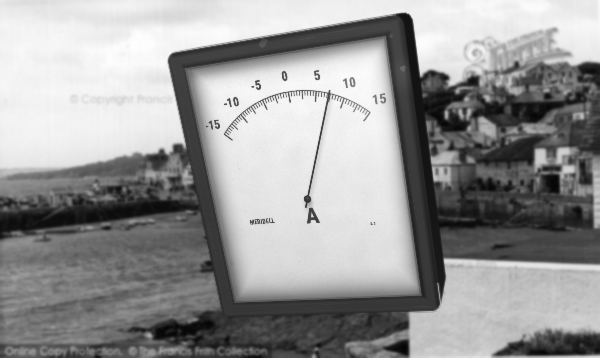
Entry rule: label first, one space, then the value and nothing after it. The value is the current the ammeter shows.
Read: 7.5 A
